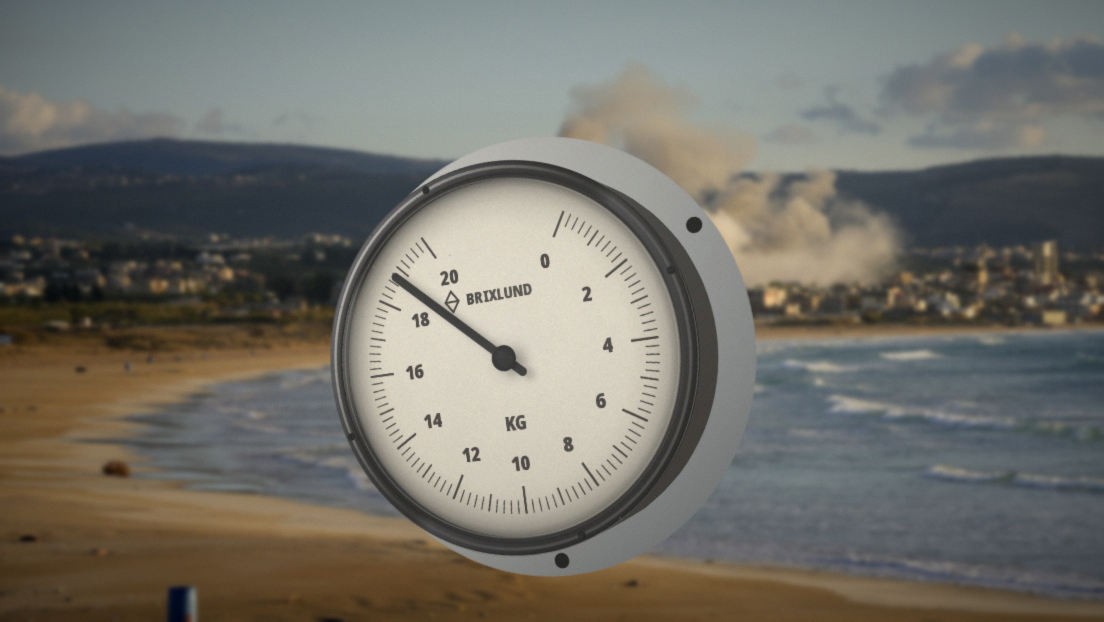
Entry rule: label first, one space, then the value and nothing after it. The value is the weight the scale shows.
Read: 18.8 kg
